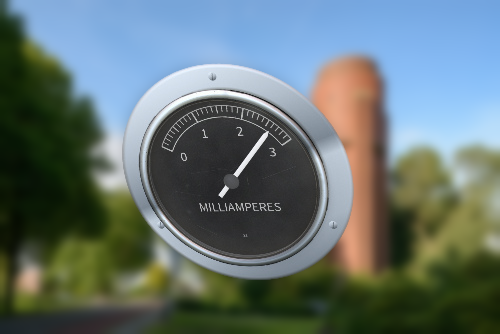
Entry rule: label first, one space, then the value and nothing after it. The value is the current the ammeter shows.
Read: 2.6 mA
